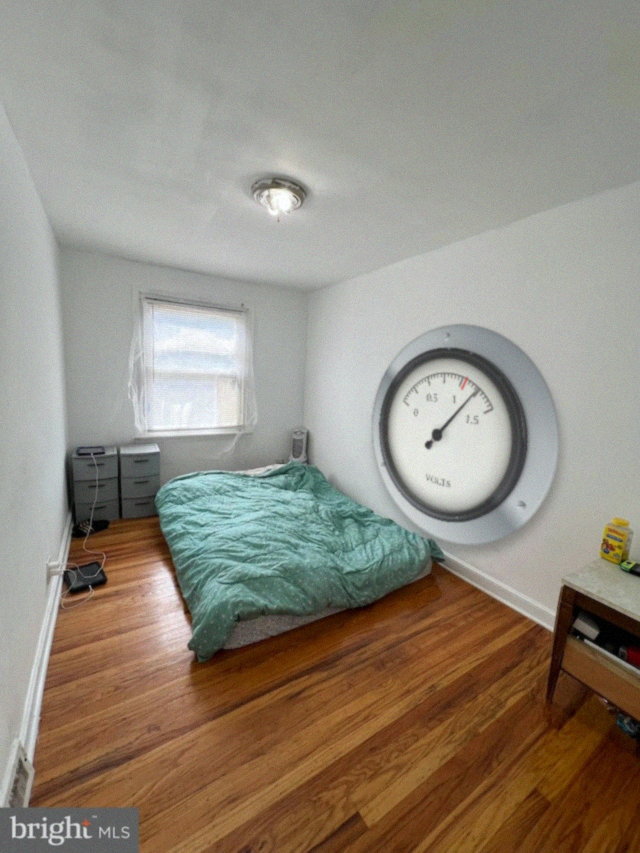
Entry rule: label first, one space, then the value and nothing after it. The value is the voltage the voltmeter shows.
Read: 1.25 V
